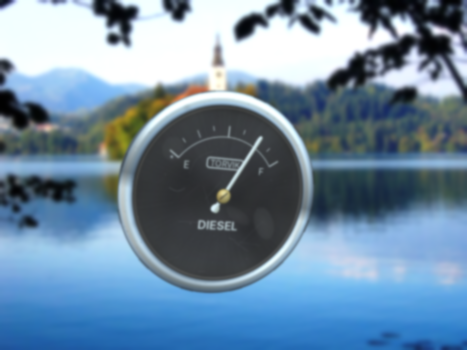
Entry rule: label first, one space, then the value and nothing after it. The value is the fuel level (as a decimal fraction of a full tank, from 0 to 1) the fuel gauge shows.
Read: 0.75
